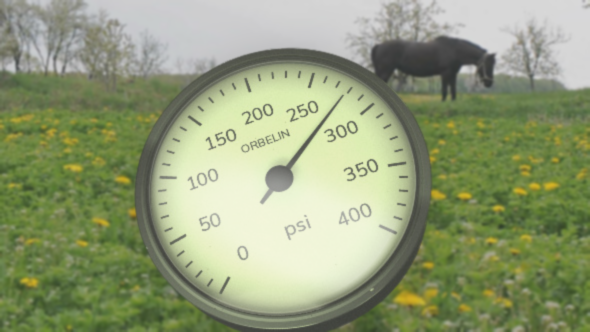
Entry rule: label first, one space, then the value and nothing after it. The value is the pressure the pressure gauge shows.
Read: 280 psi
